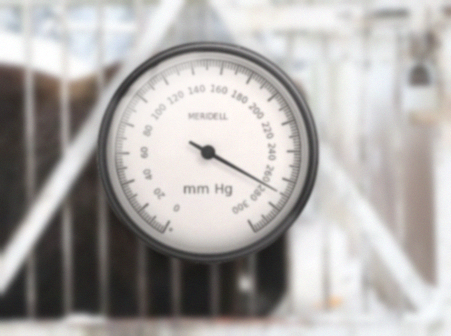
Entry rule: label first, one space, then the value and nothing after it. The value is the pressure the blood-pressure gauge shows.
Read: 270 mmHg
